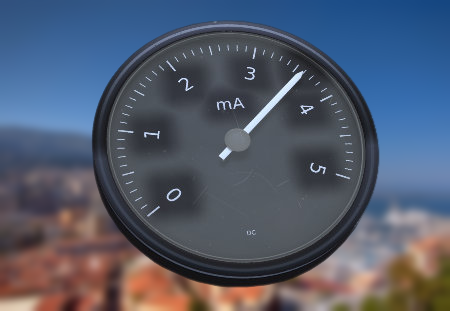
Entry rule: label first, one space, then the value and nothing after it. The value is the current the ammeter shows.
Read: 3.6 mA
